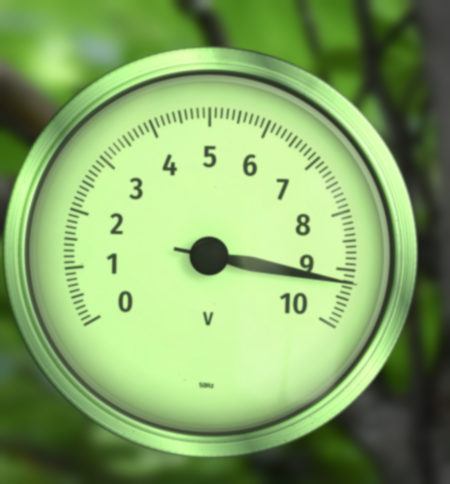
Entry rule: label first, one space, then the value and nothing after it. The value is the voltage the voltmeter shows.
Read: 9.2 V
